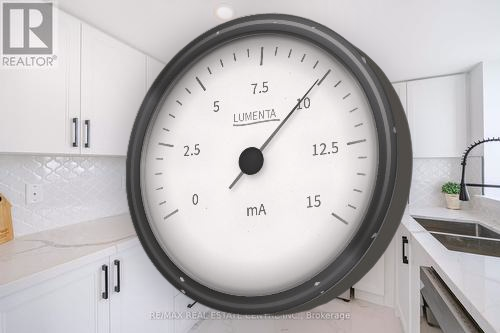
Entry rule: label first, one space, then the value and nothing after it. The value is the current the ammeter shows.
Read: 10 mA
